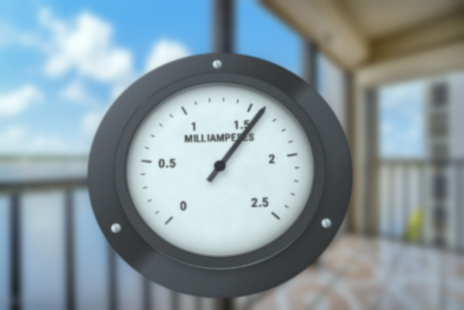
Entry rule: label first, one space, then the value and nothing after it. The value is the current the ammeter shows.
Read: 1.6 mA
